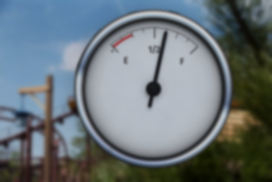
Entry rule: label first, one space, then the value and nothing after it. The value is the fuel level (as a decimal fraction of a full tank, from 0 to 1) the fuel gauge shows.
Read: 0.625
